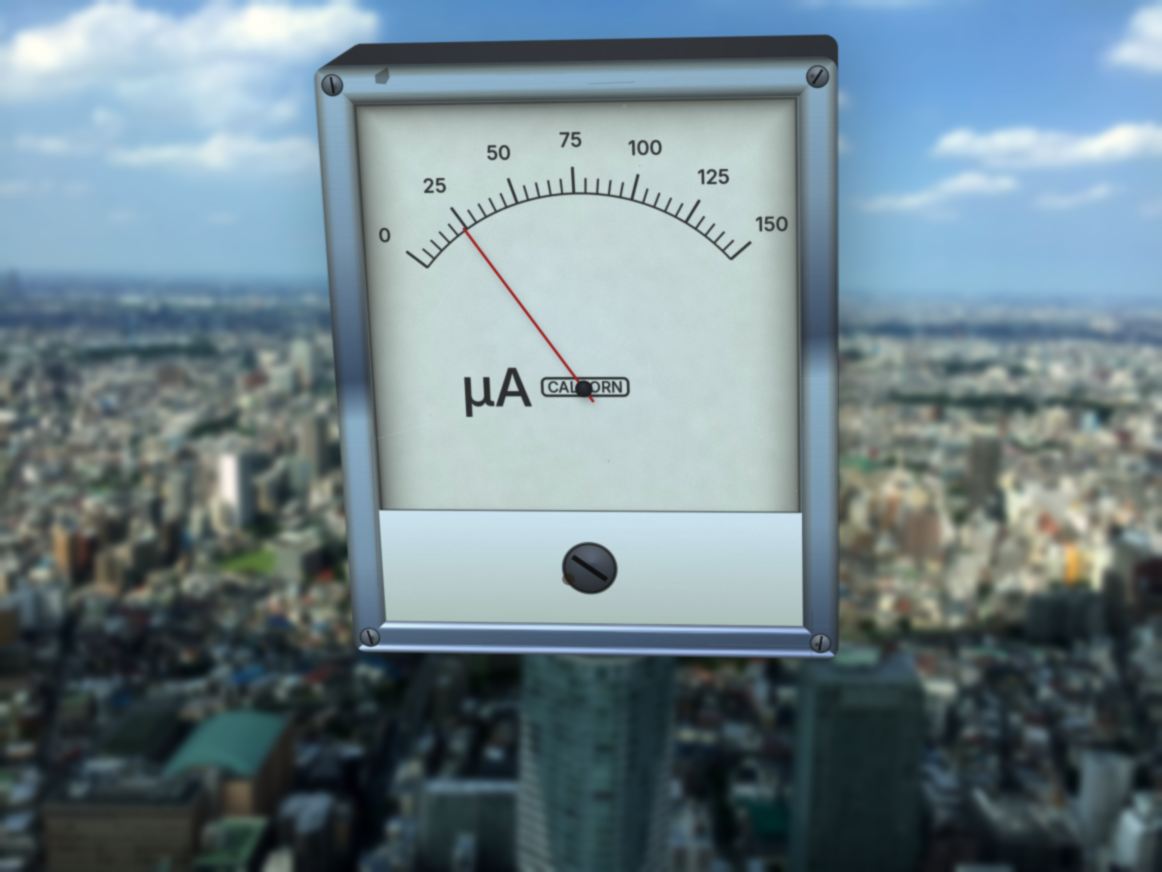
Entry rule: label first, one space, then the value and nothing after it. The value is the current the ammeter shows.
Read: 25 µA
